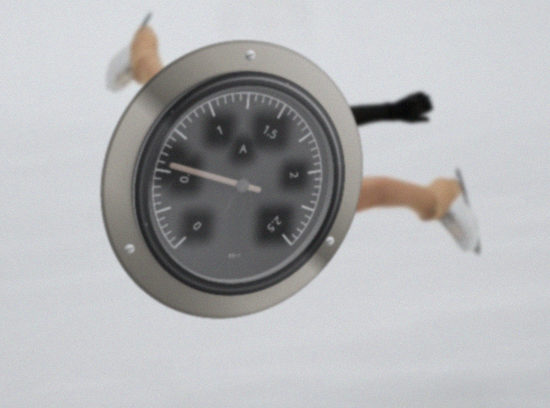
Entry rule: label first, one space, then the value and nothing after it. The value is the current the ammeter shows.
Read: 0.55 A
